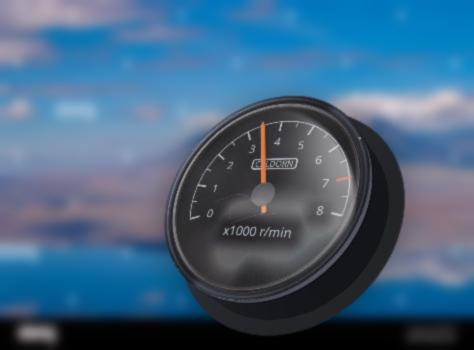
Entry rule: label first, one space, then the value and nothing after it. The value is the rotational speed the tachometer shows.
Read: 3500 rpm
